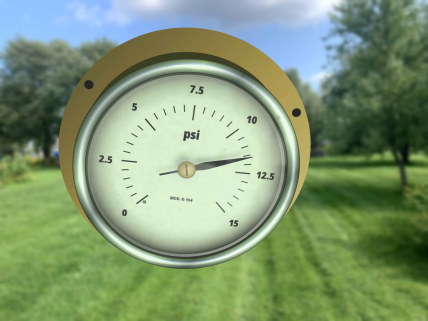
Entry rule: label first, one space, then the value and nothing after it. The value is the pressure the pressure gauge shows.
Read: 11.5 psi
